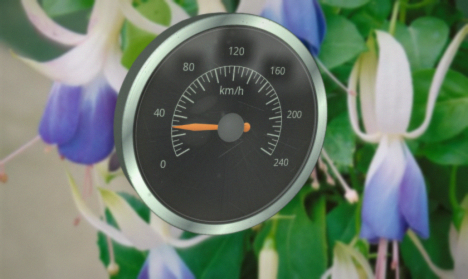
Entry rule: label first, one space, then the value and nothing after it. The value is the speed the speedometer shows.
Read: 30 km/h
